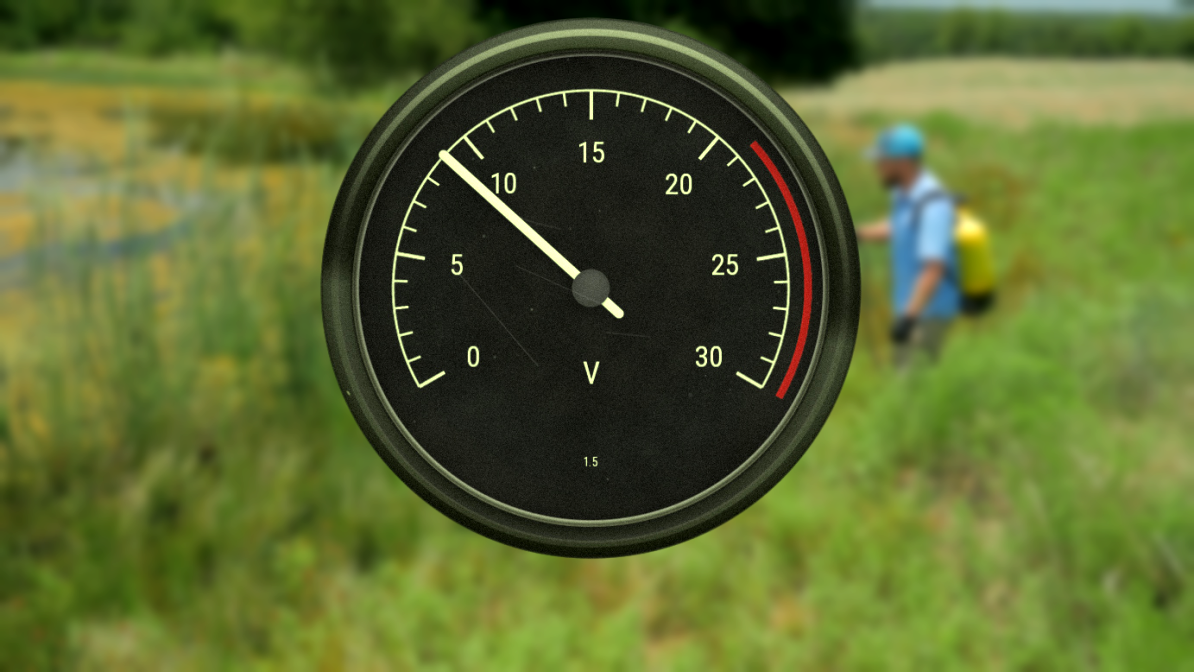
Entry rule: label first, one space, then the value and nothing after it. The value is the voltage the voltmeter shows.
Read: 9 V
